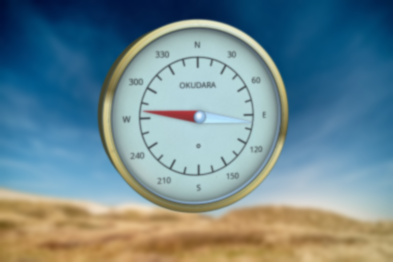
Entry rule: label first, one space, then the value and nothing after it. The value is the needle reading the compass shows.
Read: 277.5 °
